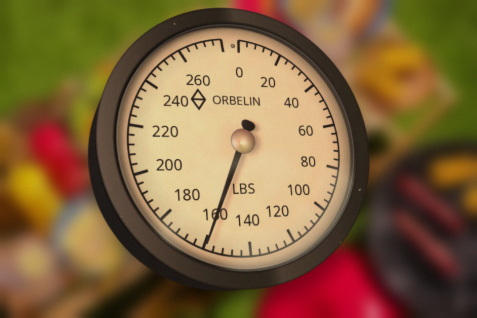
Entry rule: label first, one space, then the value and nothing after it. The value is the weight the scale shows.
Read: 160 lb
